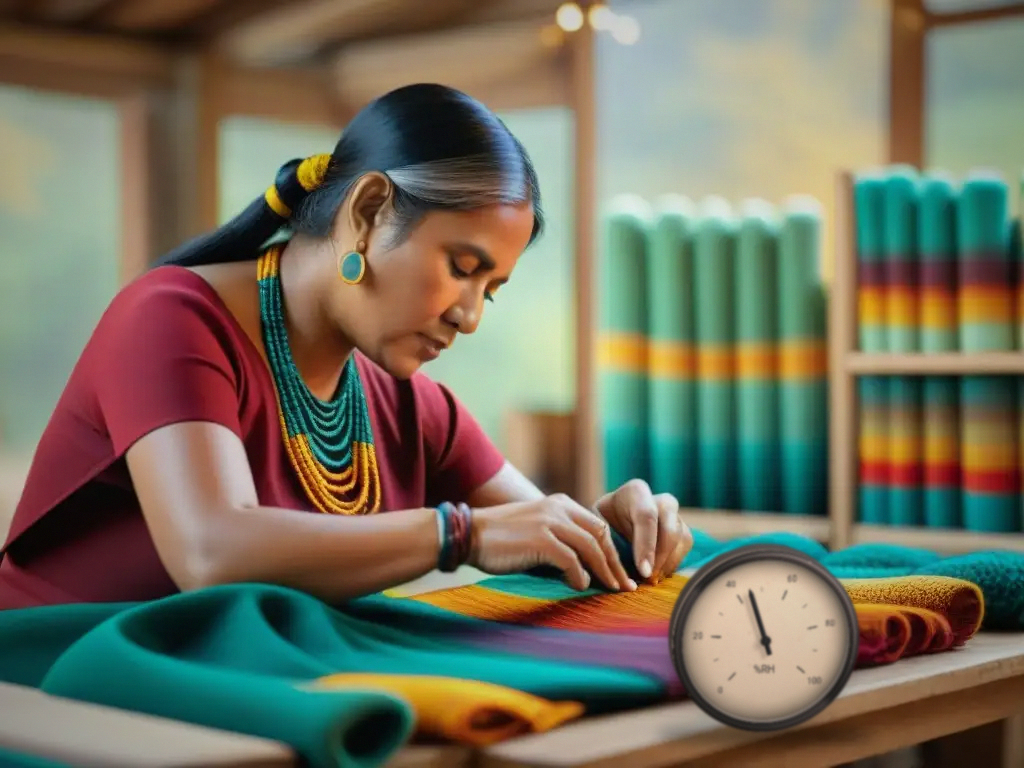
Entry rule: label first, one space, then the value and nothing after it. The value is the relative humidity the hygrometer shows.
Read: 45 %
